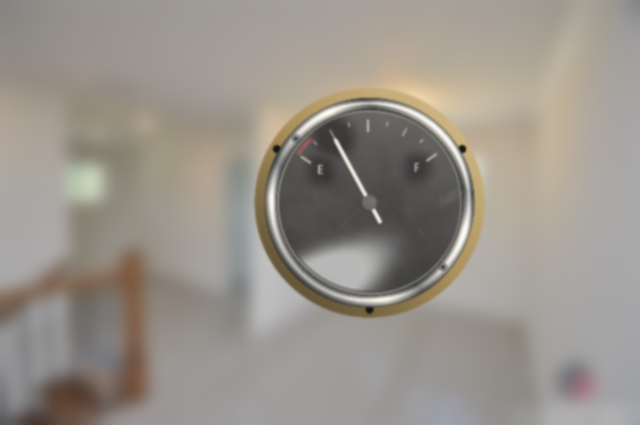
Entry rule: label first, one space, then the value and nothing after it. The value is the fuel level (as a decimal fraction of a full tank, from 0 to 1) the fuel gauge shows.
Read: 0.25
